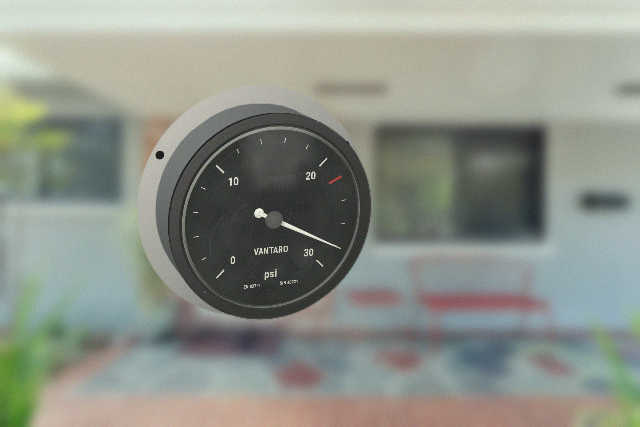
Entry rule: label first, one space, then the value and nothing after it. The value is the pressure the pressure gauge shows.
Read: 28 psi
